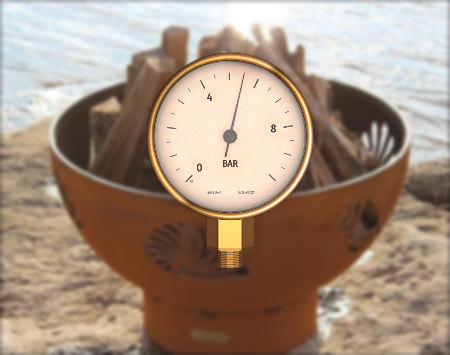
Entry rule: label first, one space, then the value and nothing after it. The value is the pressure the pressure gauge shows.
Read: 5.5 bar
